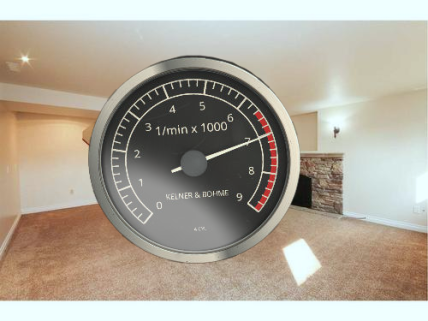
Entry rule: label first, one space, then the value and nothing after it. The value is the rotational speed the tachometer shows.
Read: 7000 rpm
